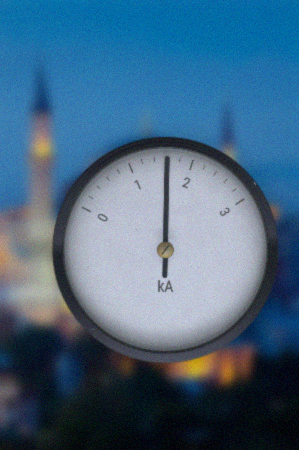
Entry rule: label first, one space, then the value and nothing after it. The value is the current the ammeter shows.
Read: 1.6 kA
